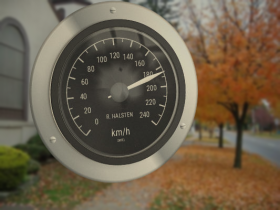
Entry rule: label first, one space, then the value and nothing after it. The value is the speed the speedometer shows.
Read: 185 km/h
